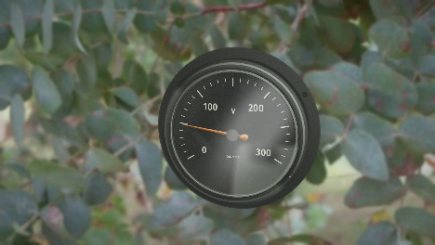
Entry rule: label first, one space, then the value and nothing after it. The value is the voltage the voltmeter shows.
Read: 50 V
